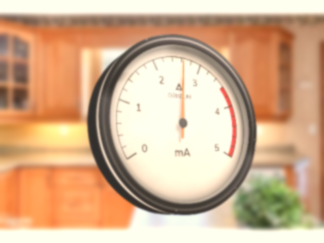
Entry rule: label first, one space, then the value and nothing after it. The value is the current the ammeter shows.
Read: 2.6 mA
